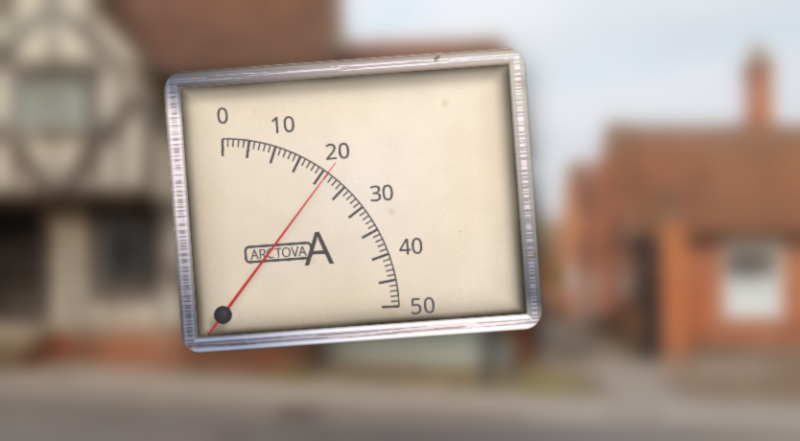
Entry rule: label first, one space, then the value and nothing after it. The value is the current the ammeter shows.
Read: 21 A
